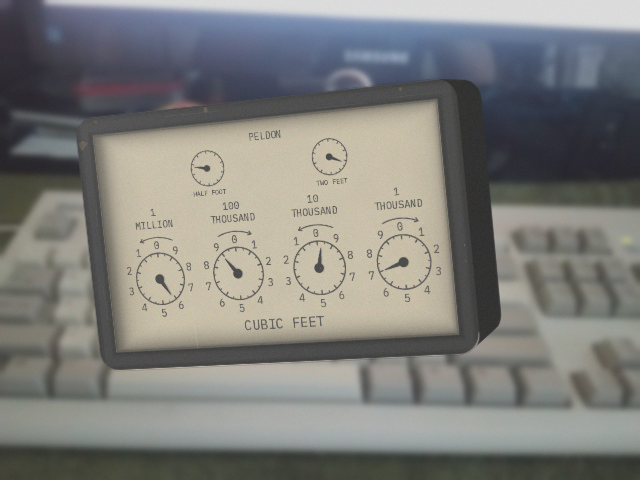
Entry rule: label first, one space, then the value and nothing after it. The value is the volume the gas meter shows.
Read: 589700 ft³
